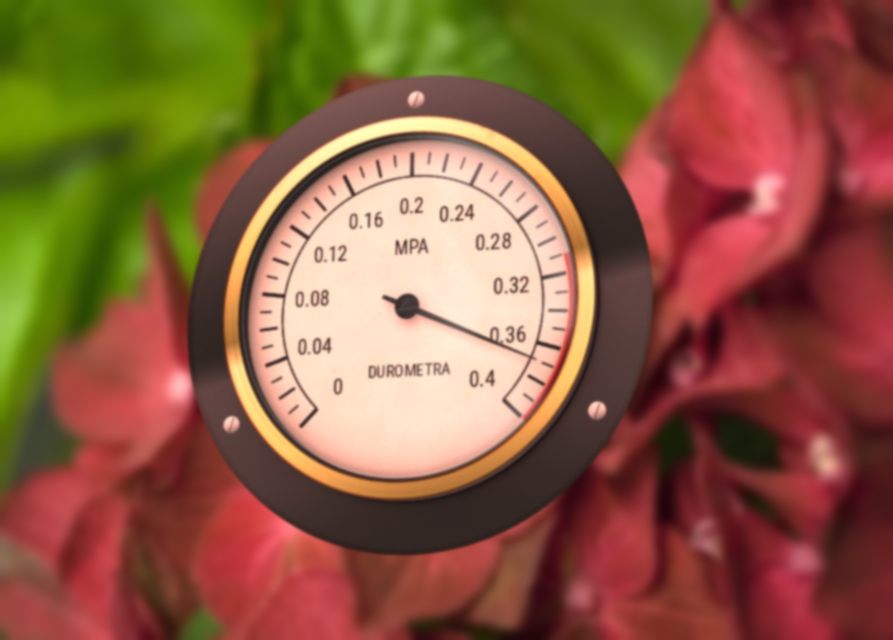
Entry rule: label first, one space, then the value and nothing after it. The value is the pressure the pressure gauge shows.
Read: 0.37 MPa
